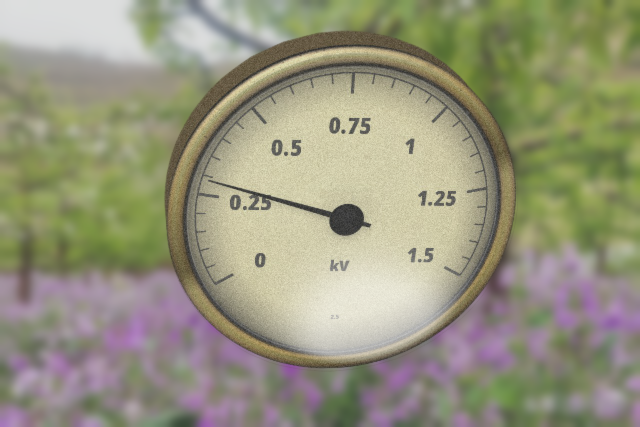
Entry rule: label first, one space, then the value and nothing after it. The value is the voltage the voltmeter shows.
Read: 0.3 kV
